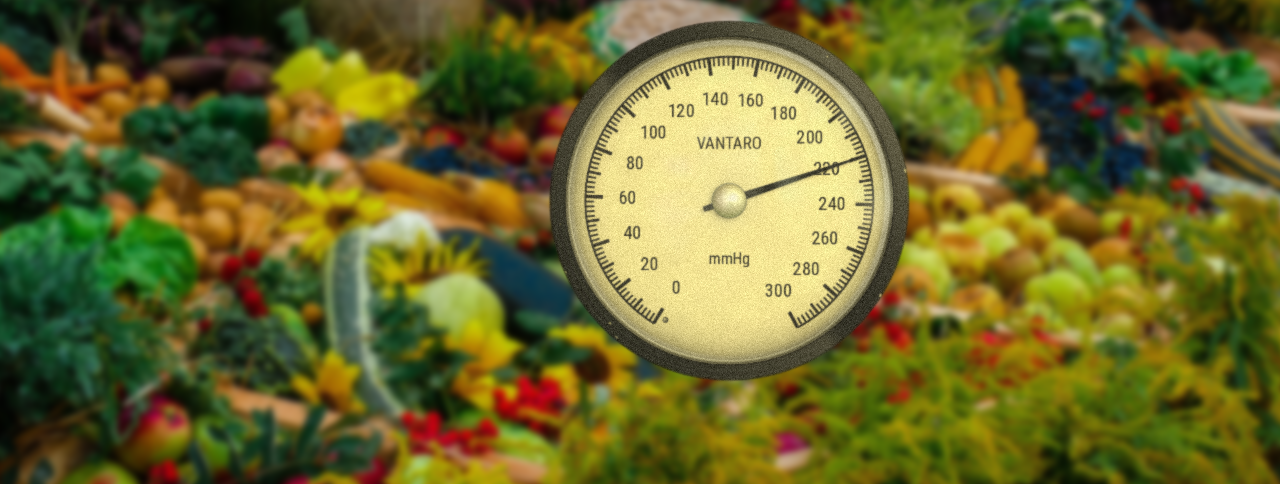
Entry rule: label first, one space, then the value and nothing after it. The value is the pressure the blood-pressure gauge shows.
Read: 220 mmHg
